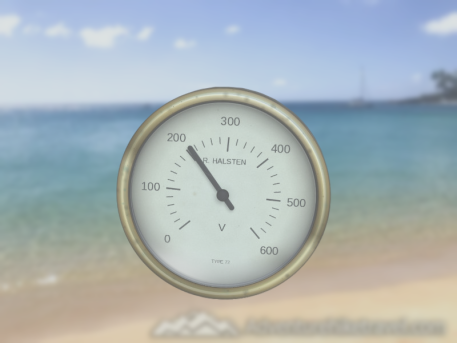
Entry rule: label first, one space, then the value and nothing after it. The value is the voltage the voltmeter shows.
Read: 210 V
